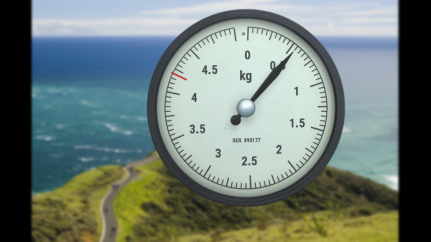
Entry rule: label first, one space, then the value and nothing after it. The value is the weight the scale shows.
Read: 0.55 kg
